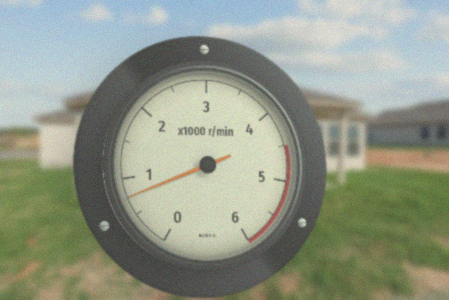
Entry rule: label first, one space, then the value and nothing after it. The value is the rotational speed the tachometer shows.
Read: 750 rpm
